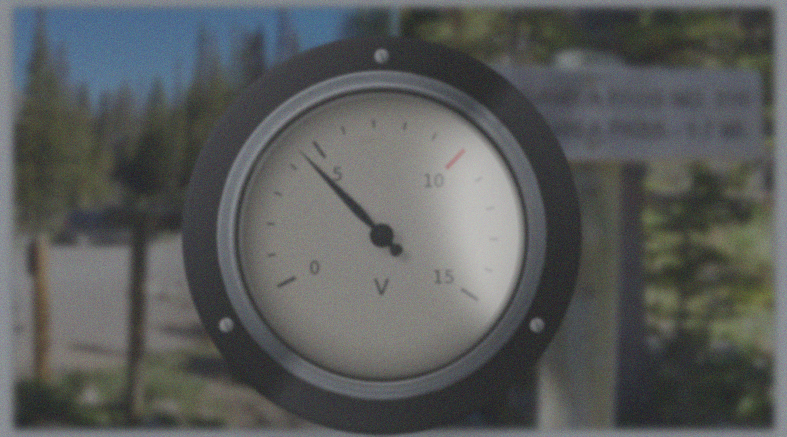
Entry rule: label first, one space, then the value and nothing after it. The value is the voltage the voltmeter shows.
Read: 4.5 V
